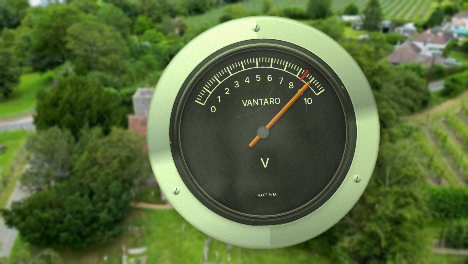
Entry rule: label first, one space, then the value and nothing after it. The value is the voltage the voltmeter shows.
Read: 9 V
